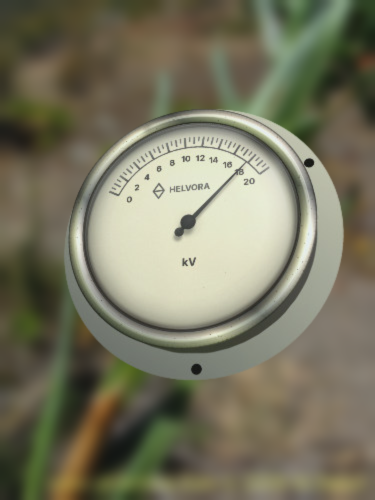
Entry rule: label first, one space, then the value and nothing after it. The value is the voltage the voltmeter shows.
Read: 18 kV
